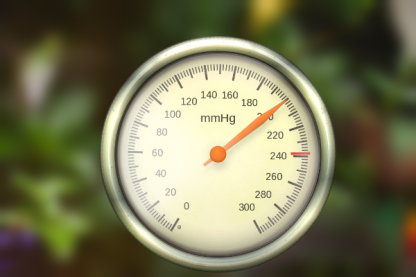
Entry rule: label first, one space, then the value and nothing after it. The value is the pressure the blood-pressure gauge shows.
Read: 200 mmHg
